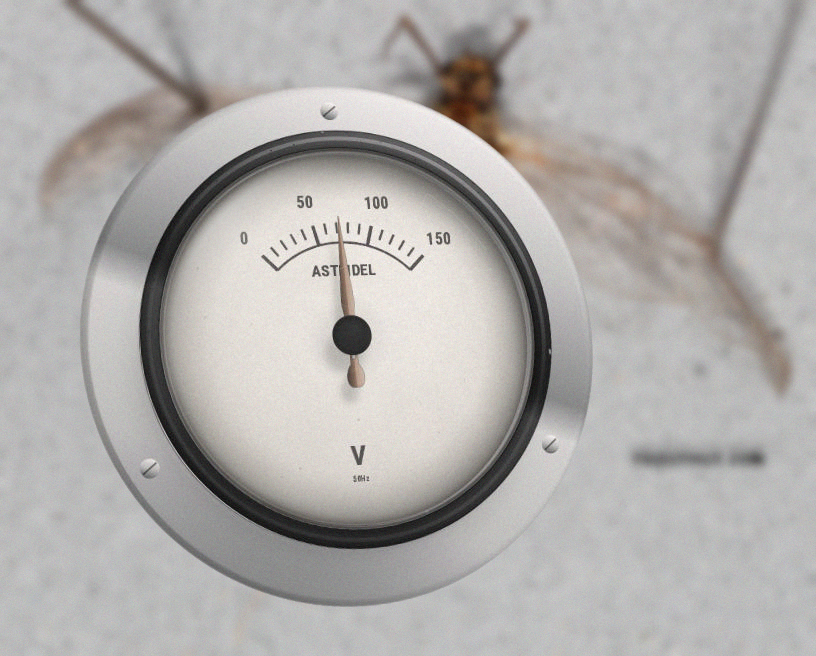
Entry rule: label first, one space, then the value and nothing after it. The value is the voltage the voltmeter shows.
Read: 70 V
